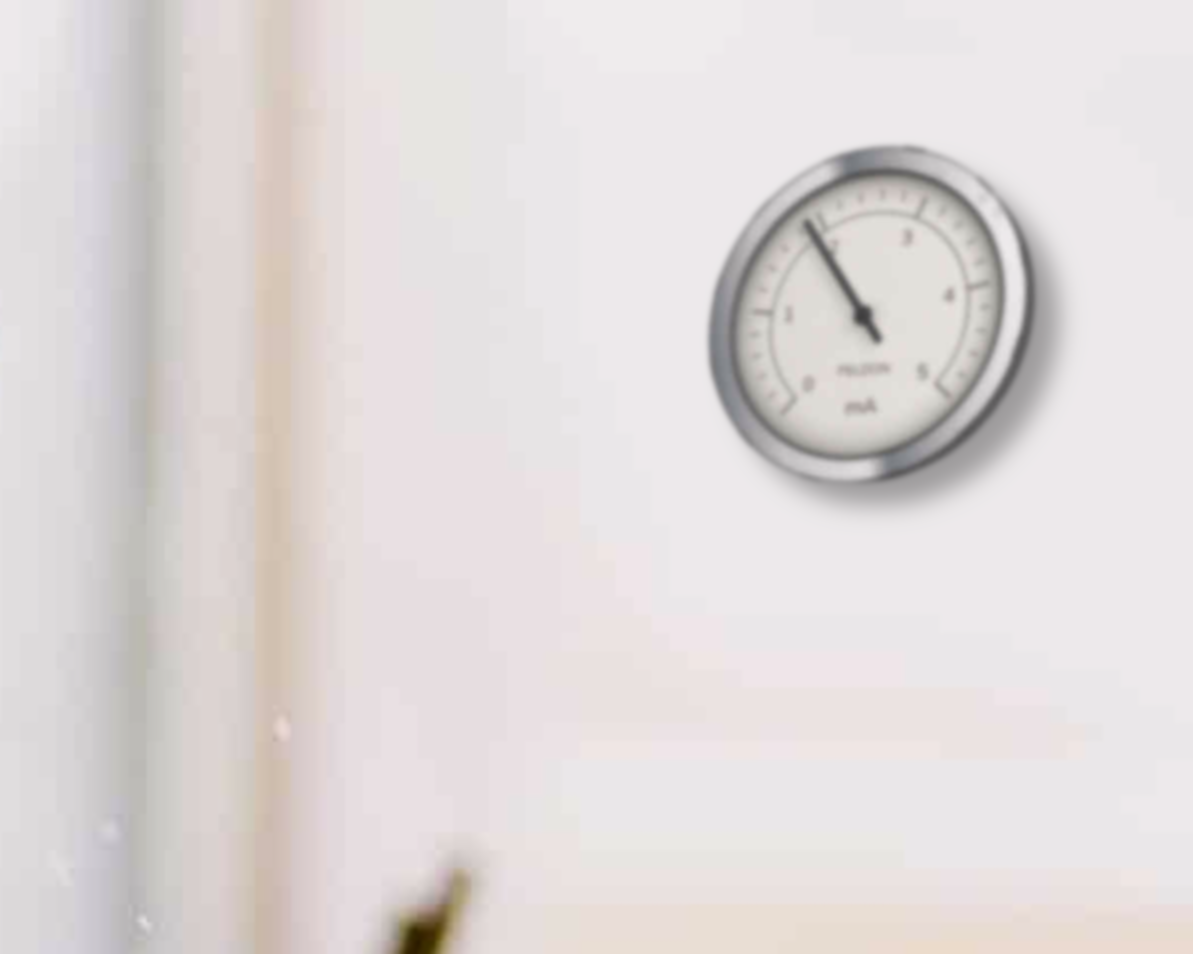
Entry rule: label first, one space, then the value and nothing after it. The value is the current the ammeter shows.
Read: 1.9 mA
